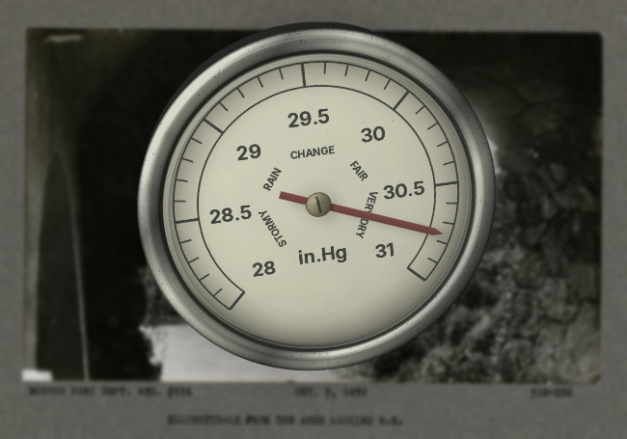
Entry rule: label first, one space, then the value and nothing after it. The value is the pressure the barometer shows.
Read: 30.75 inHg
